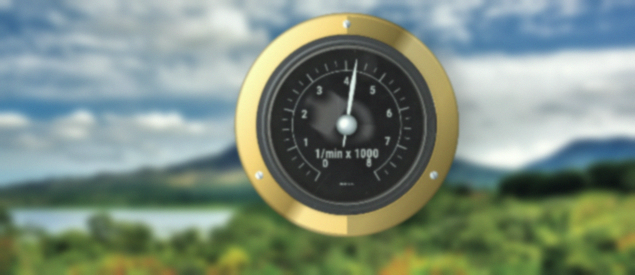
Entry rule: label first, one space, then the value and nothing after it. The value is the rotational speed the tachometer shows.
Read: 4250 rpm
